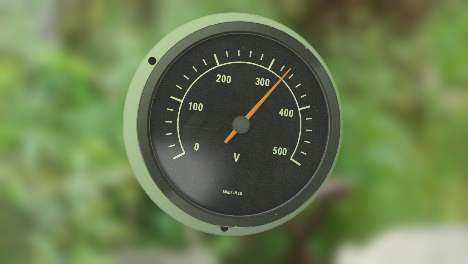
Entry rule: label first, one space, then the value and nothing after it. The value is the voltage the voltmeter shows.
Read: 330 V
